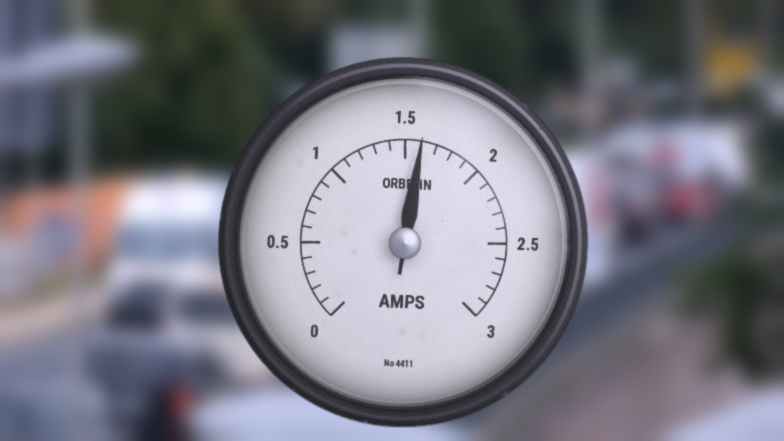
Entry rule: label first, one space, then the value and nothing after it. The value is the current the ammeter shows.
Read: 1.6 A
